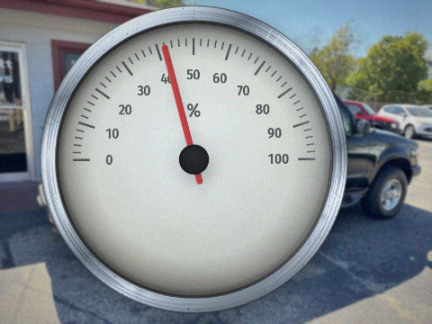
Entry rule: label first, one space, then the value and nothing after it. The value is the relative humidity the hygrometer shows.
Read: 42 %
